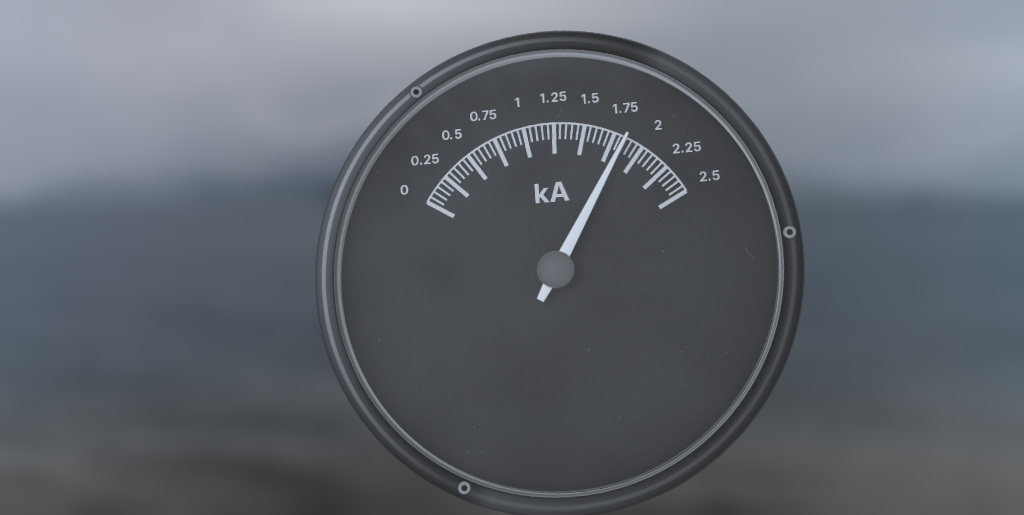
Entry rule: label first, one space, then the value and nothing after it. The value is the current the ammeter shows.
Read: 1.85 kA
